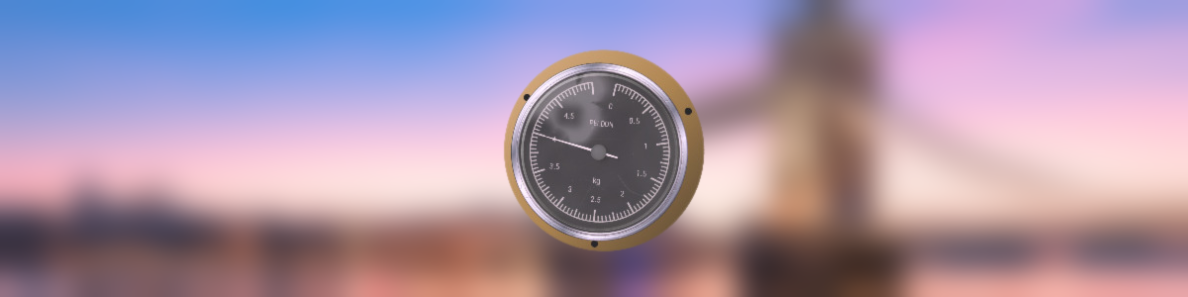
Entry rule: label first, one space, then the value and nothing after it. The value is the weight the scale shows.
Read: 4 kg
